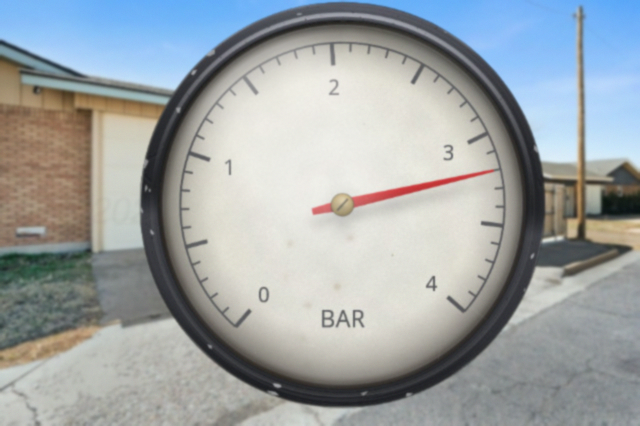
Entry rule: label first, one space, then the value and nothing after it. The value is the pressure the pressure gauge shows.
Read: 3.2 bar
